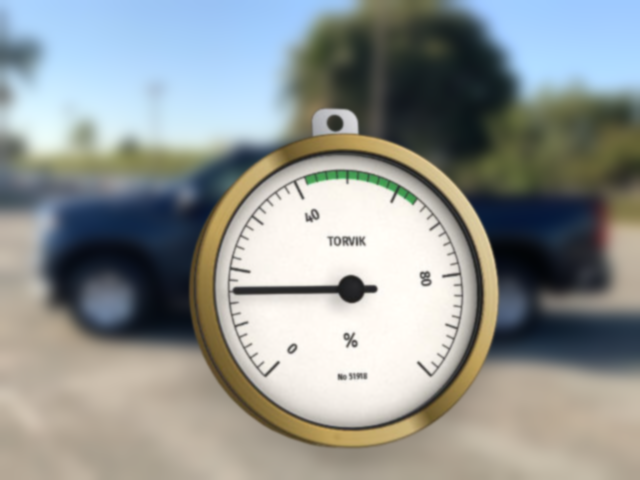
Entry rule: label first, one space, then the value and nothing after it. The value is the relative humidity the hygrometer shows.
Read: 16 %
